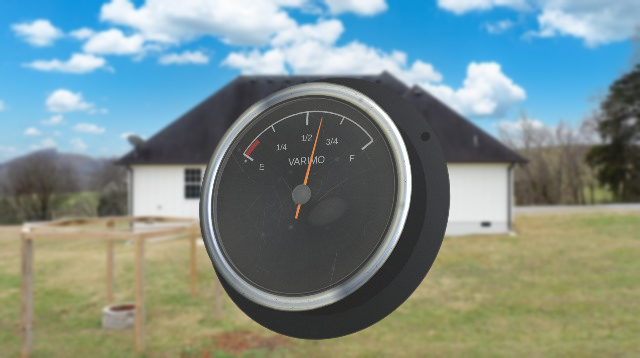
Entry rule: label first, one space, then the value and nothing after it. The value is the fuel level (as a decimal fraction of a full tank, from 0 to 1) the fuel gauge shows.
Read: 0.625
